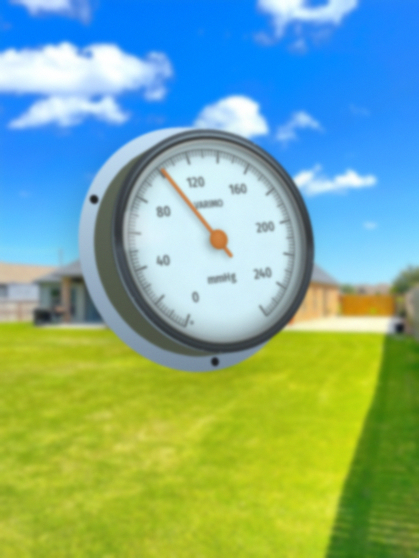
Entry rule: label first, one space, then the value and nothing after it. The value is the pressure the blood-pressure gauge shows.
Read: 100 mmHg
